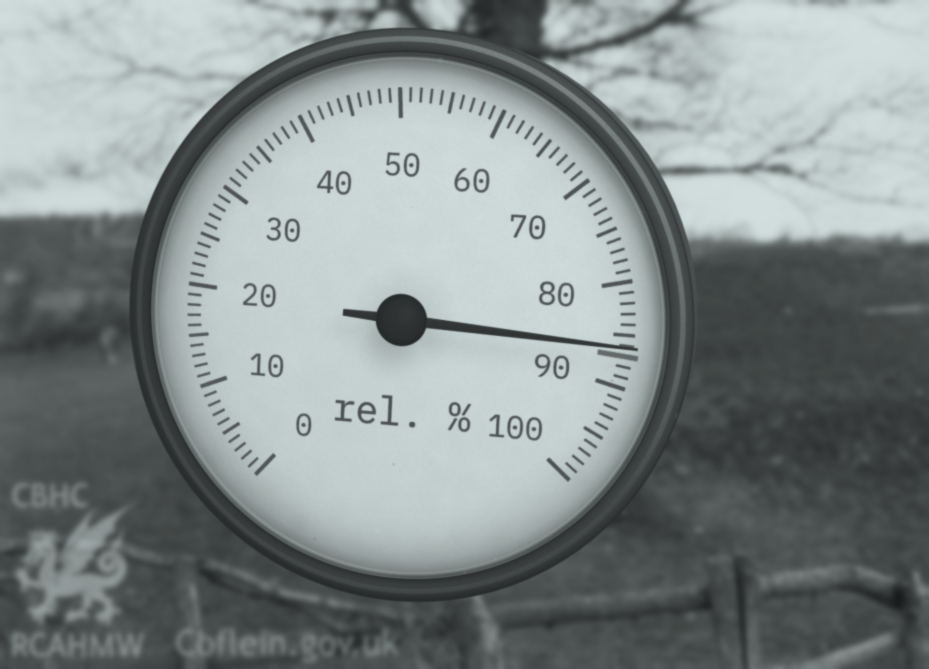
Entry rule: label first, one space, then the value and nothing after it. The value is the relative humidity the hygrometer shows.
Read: 86 %
